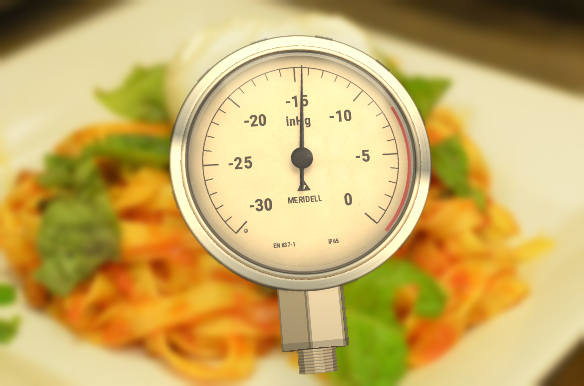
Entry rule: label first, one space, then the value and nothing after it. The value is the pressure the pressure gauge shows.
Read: -14.5 inHg
